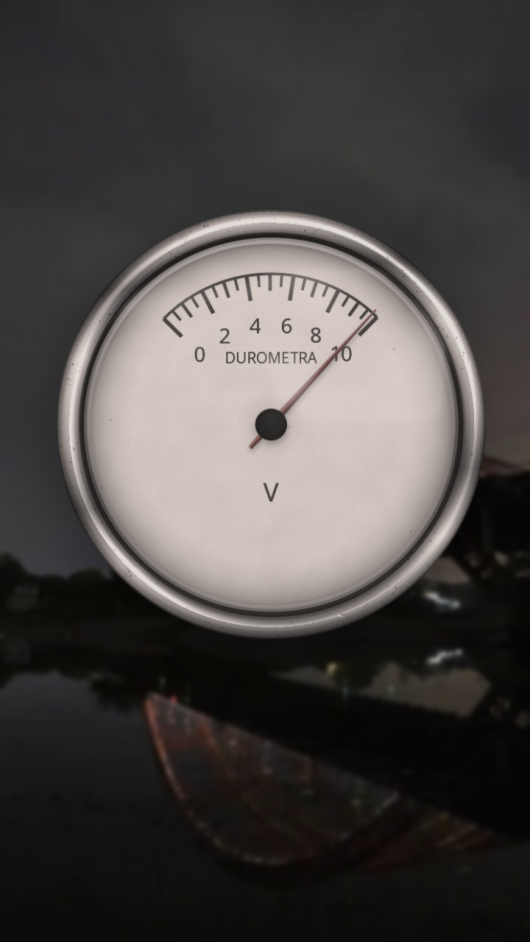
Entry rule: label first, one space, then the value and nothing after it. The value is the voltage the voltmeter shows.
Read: 9.75 V
